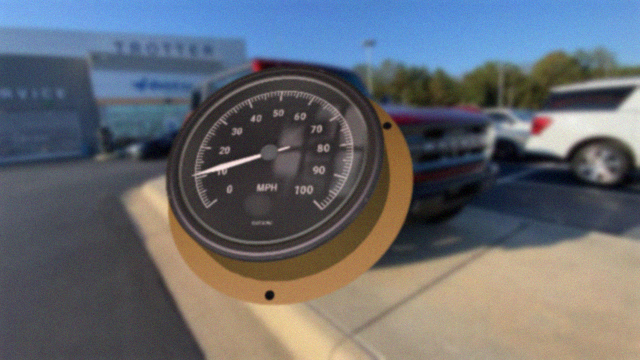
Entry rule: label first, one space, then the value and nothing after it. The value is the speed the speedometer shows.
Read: 10 mph
